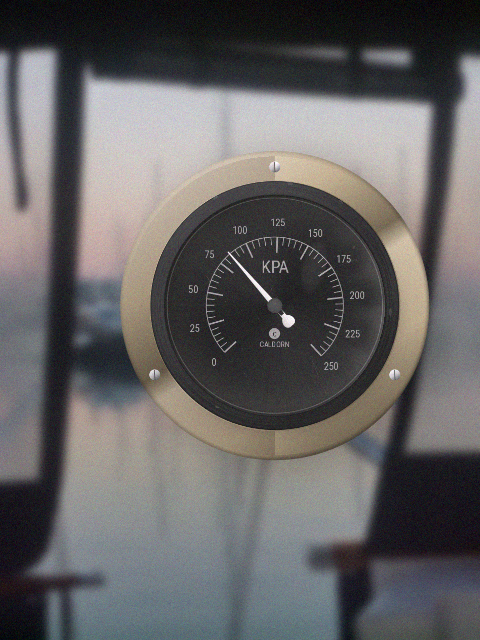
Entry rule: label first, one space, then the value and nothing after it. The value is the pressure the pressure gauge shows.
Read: 85 kPa
